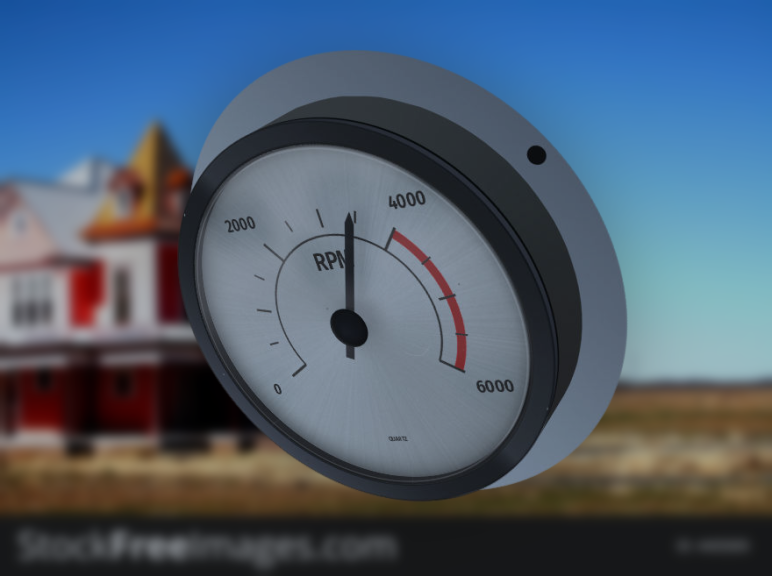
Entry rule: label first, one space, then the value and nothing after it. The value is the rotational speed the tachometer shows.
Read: 3500 rpm
